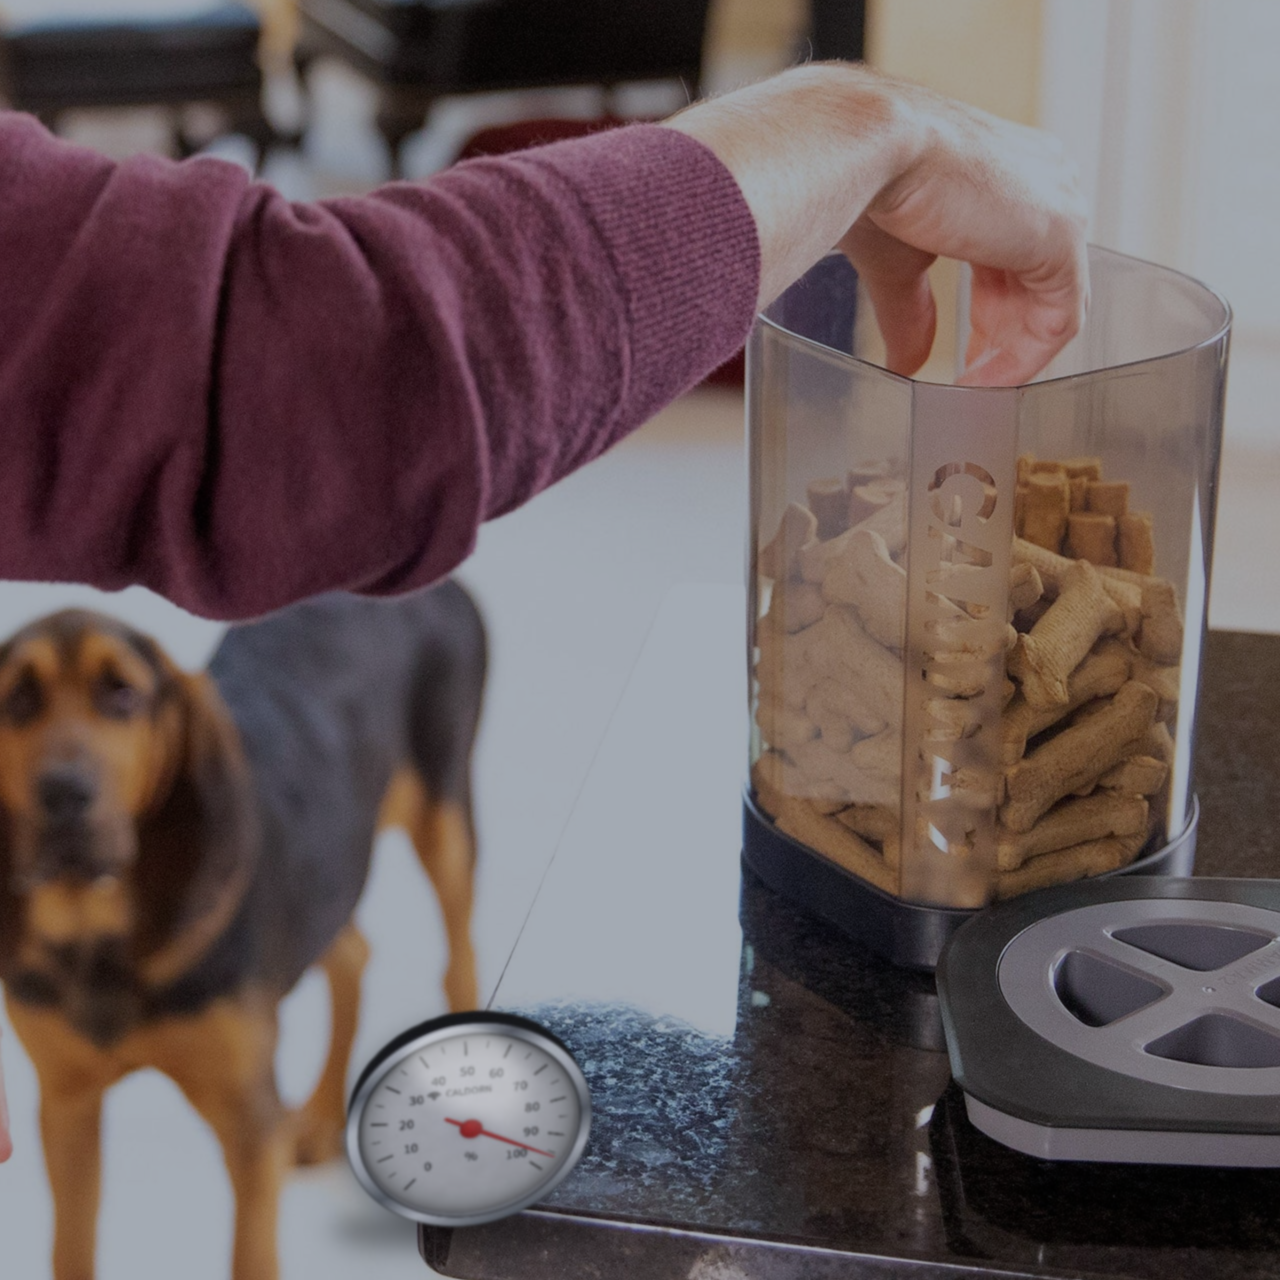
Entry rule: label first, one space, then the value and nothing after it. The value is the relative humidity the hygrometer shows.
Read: 95 %
